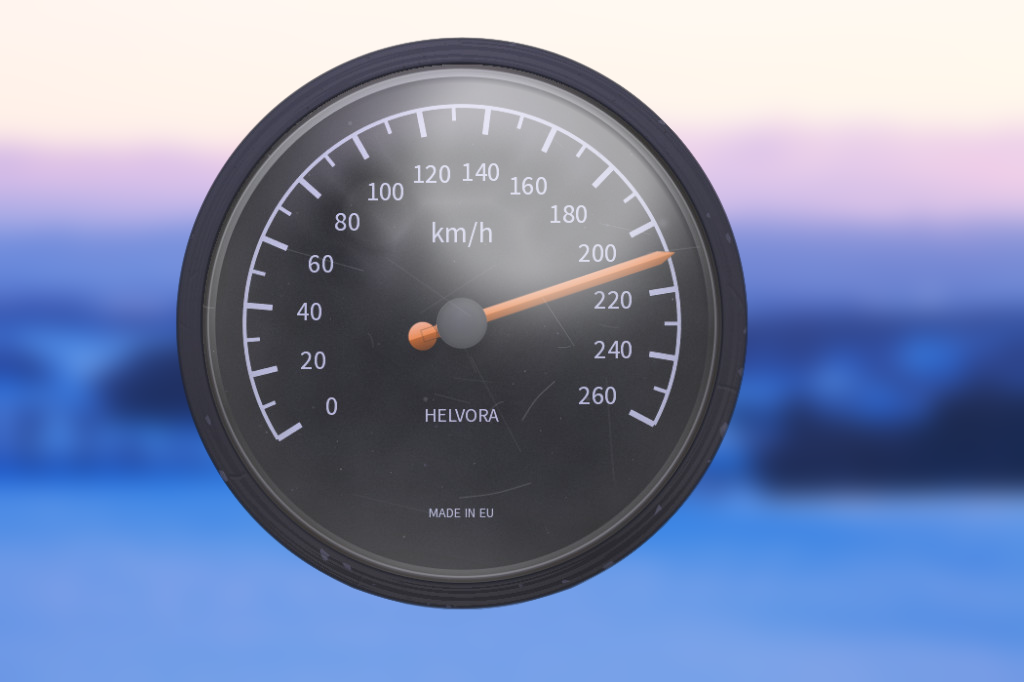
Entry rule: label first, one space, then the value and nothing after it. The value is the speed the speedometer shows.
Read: 210 km/h
